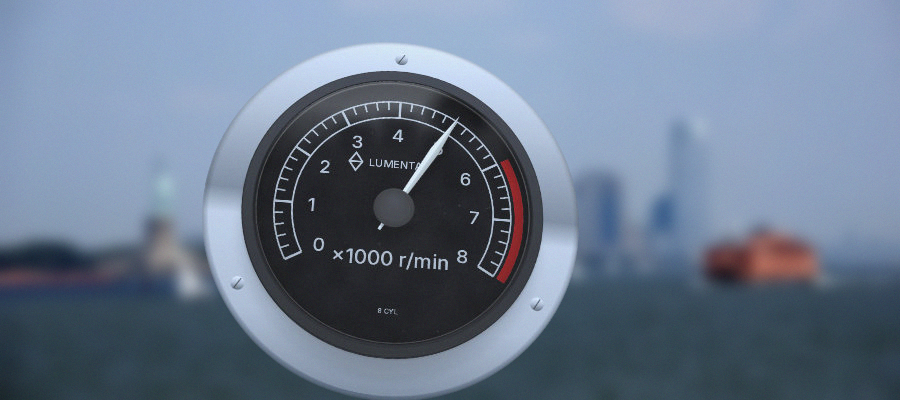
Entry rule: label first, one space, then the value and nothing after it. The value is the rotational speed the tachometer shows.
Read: 5000 rpm
